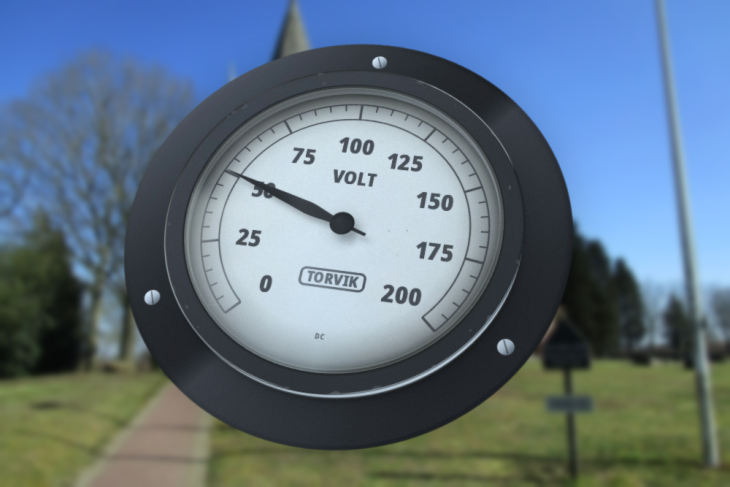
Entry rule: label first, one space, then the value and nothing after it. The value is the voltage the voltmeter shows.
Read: 50 V
